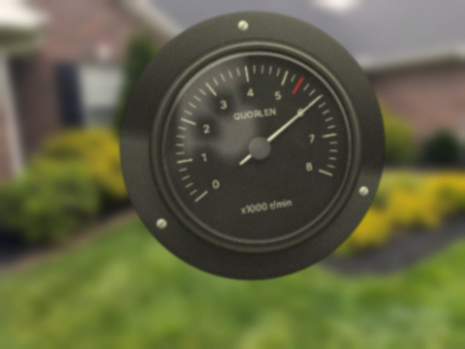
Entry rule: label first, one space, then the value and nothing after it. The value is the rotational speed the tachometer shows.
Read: 6000 rpm
